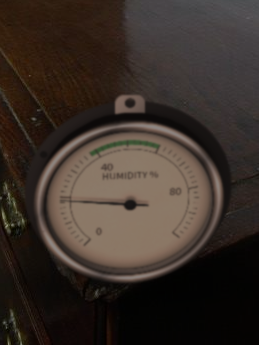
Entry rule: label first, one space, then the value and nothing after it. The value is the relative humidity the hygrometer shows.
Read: 20 %
